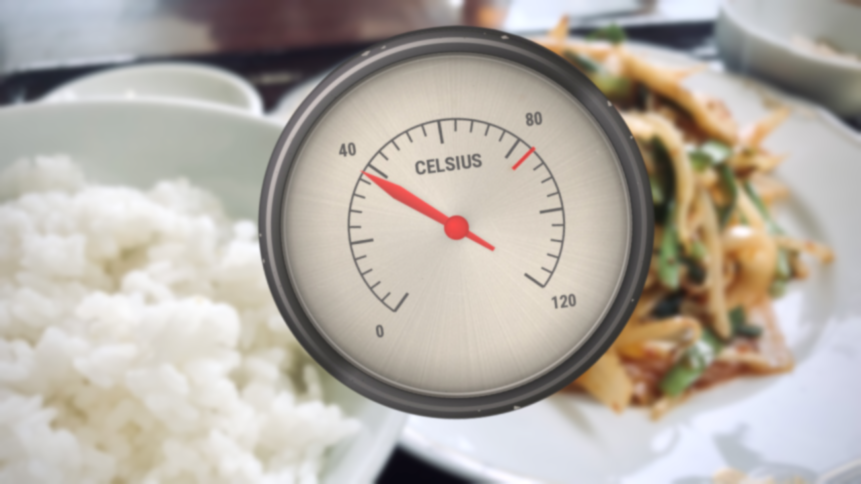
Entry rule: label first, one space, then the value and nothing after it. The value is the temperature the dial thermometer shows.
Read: 38 °C
